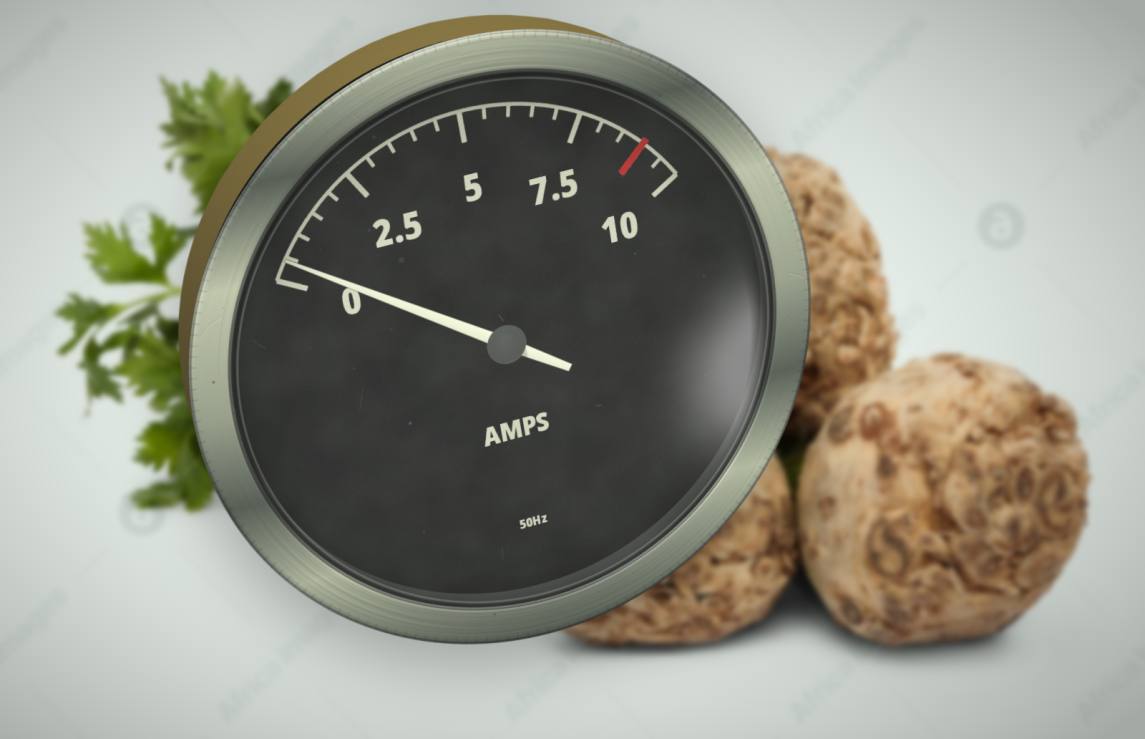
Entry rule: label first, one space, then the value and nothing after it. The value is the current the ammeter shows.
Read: 0.5 A
